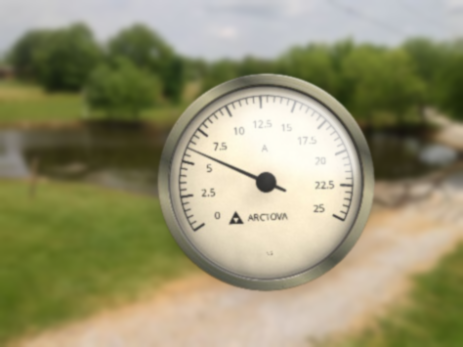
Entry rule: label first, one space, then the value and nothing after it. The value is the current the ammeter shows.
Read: 6 A
